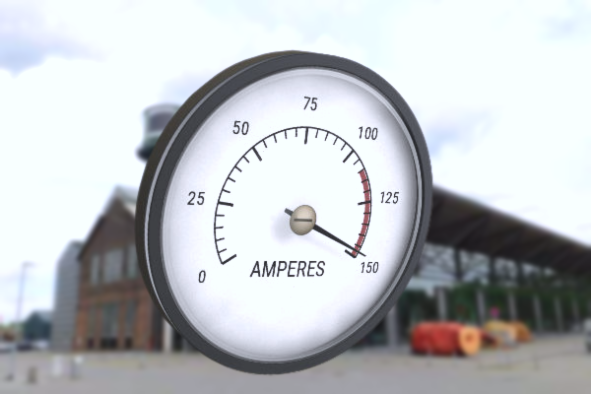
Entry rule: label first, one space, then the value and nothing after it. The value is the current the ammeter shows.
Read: 147.5 A
